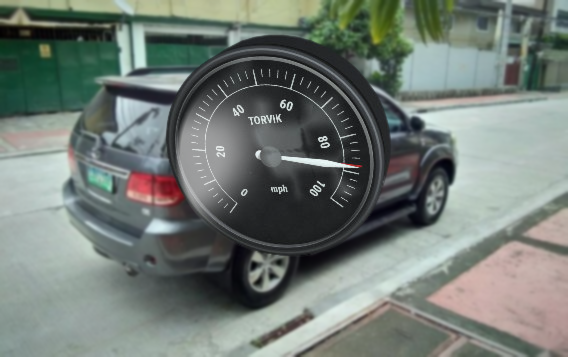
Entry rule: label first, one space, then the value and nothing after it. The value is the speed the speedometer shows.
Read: 88 mph
